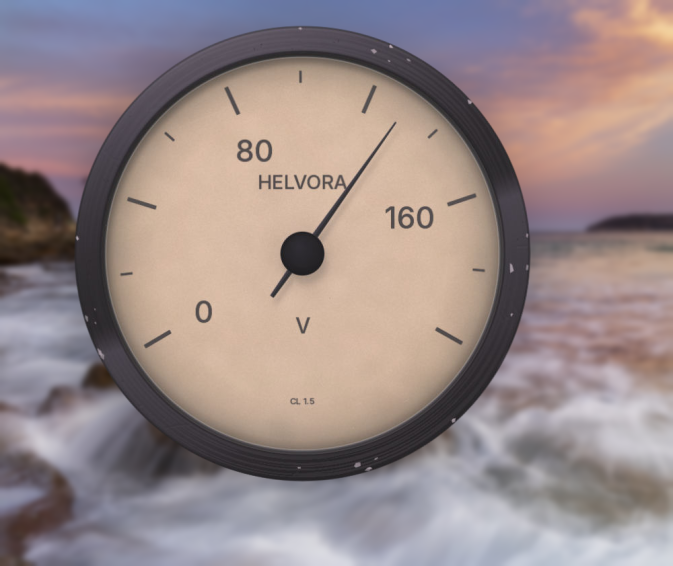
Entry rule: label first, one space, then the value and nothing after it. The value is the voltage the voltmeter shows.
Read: 130 V
